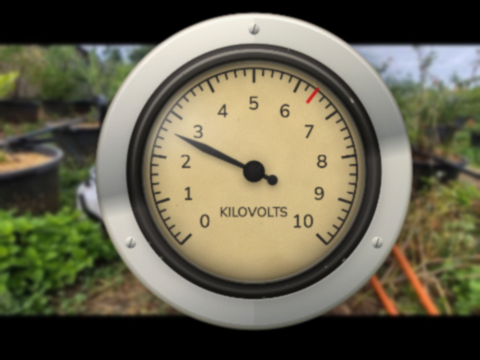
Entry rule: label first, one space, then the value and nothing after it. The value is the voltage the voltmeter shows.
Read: 2.6 kV
